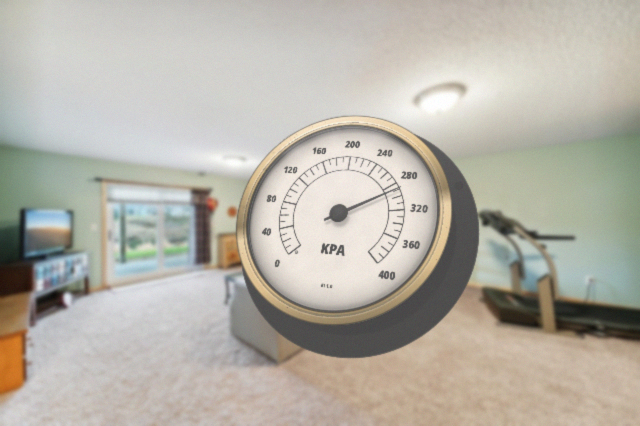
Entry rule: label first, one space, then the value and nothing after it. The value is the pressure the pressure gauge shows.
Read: 290 kPa
